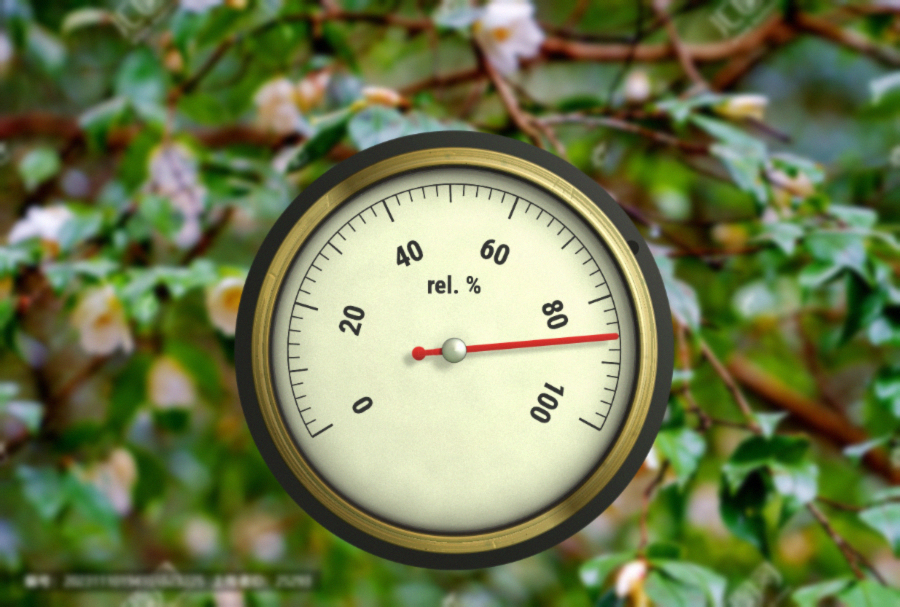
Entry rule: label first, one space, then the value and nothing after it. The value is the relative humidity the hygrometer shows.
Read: 86 %
